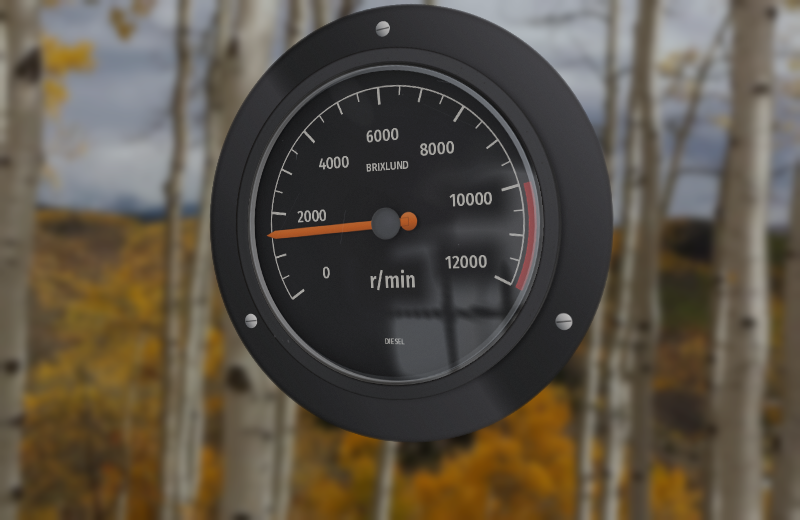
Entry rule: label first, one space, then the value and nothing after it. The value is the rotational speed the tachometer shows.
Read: 1500 rpm
